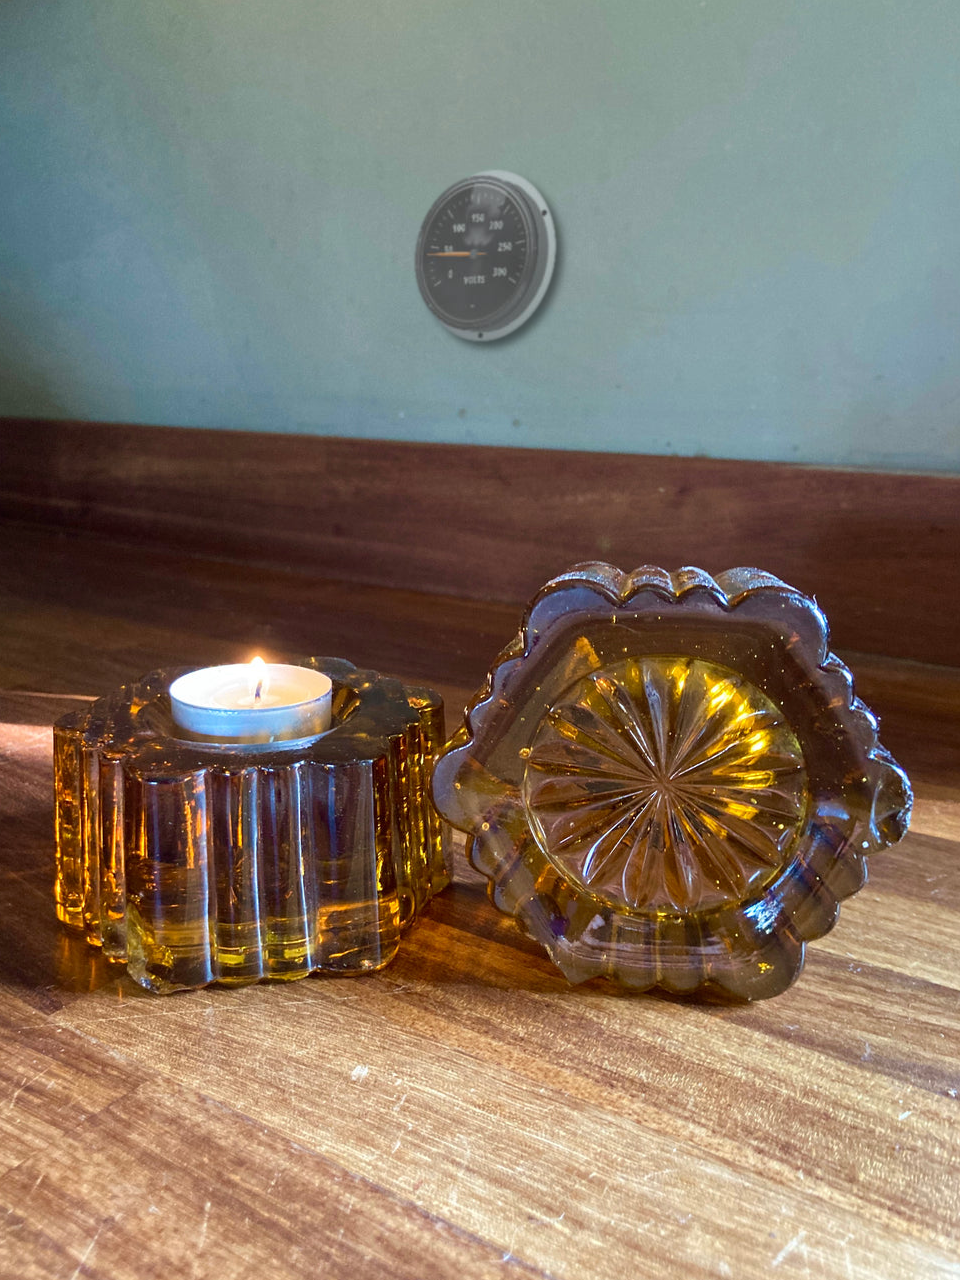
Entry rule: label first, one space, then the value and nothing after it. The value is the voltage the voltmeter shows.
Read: 40 V
